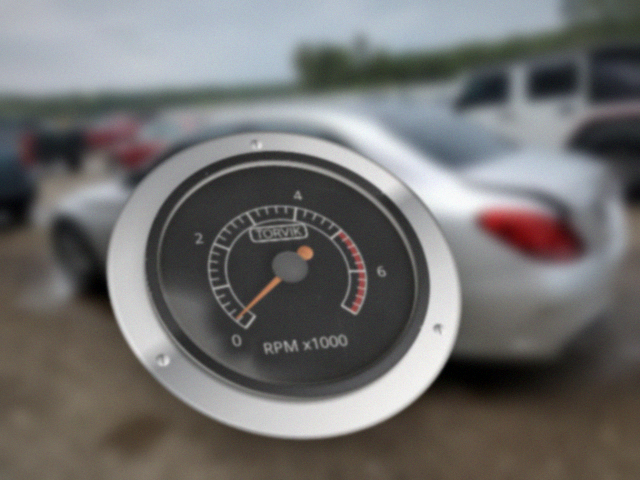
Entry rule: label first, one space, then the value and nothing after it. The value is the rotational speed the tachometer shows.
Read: 200 rpm
